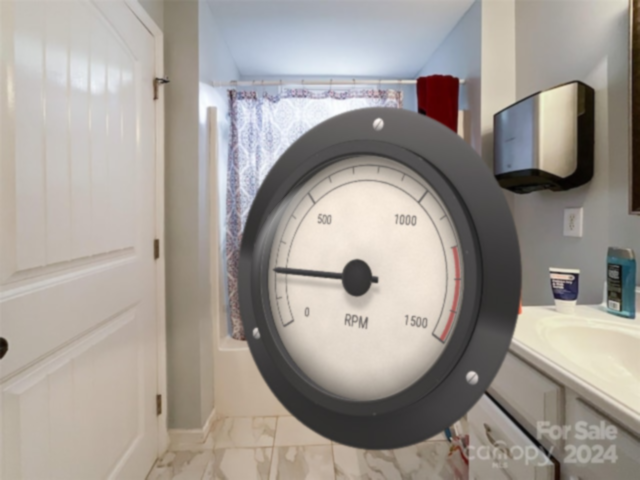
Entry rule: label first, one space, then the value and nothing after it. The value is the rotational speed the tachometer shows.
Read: 200 rpm
